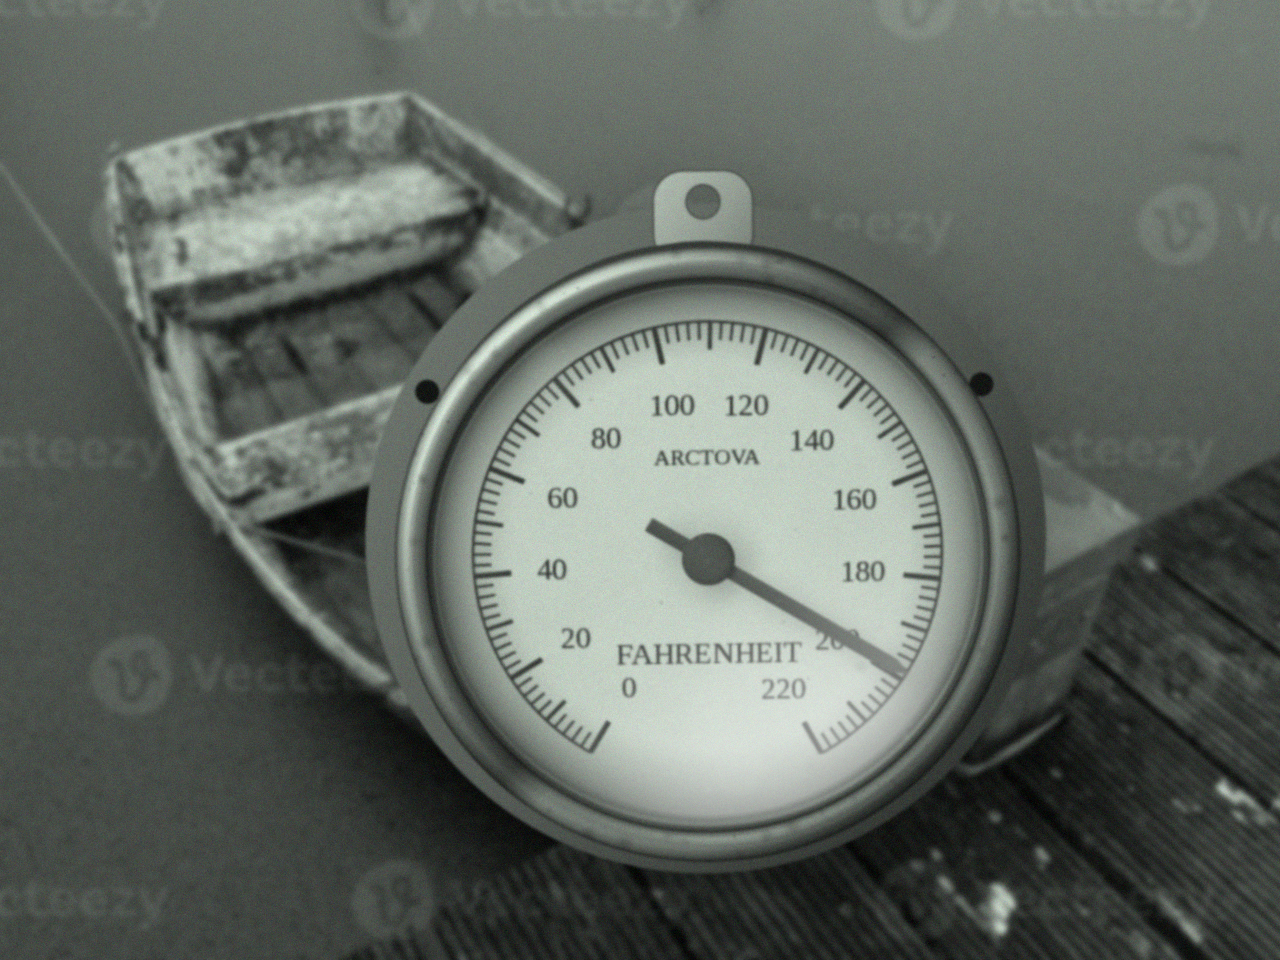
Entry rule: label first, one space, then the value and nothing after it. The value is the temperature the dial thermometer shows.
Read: 198 °F
